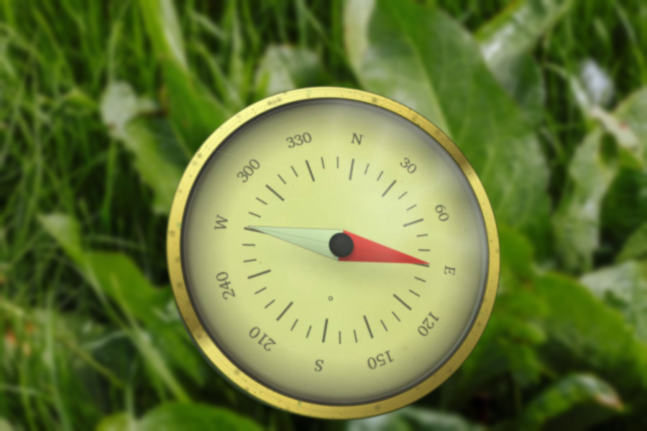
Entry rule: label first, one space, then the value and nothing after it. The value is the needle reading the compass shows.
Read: 90 °
